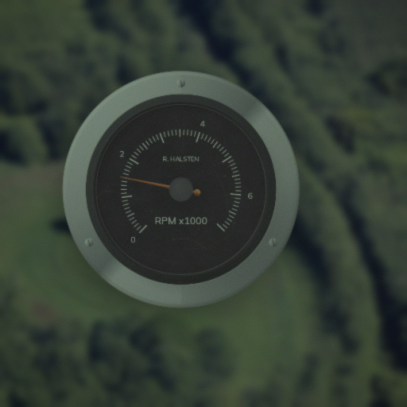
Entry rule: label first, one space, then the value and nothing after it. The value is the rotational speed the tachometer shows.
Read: 1500 rpm
